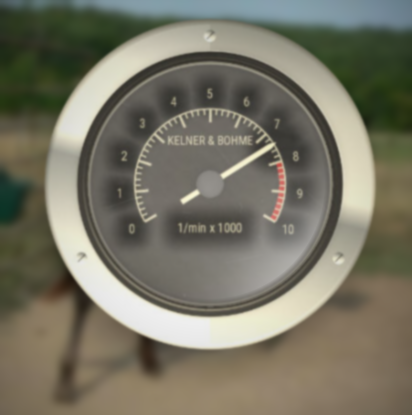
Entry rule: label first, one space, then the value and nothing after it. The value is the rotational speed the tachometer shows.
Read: 7400 rpm
